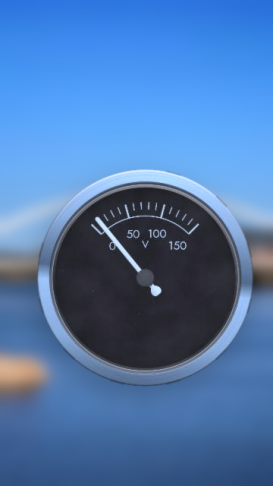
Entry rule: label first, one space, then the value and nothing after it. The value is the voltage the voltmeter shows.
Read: 10 V
